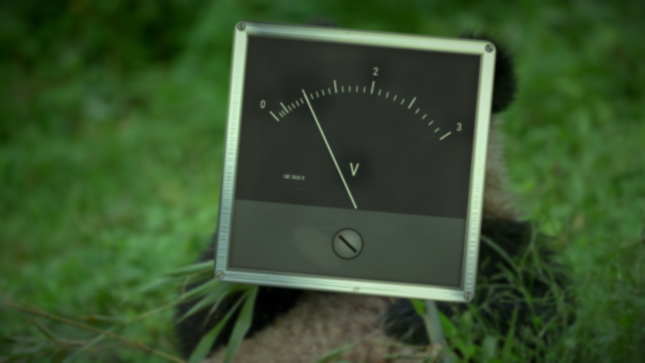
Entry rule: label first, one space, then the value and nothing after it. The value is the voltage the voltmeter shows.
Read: 1 V
